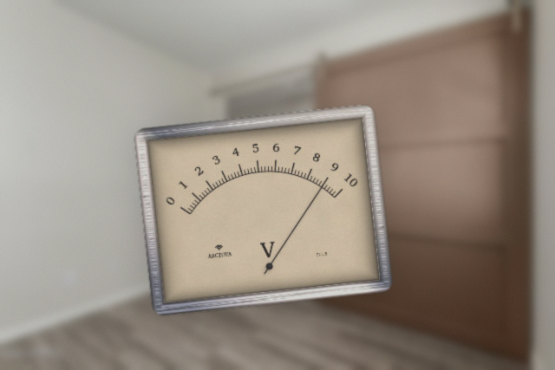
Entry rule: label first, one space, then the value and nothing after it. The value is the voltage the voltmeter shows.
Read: 9 V
